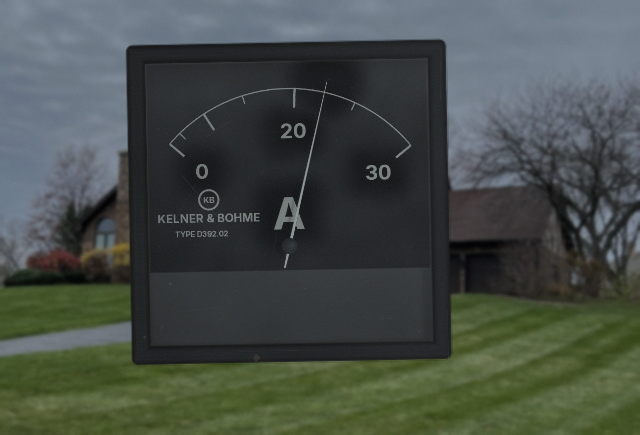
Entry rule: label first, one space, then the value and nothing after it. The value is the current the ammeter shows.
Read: 22.5 A
